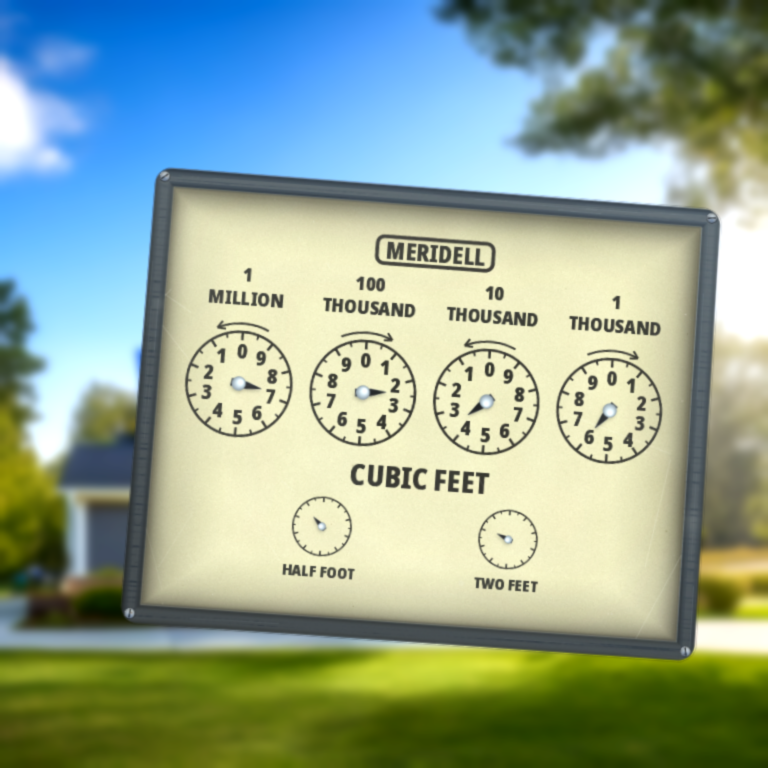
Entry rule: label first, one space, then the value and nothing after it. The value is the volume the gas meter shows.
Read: 723600 ft³
